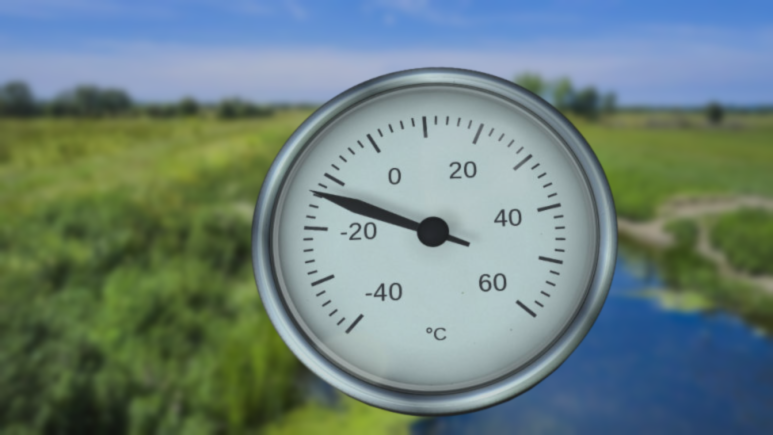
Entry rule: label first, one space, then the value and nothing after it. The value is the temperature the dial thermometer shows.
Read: -14 °C
